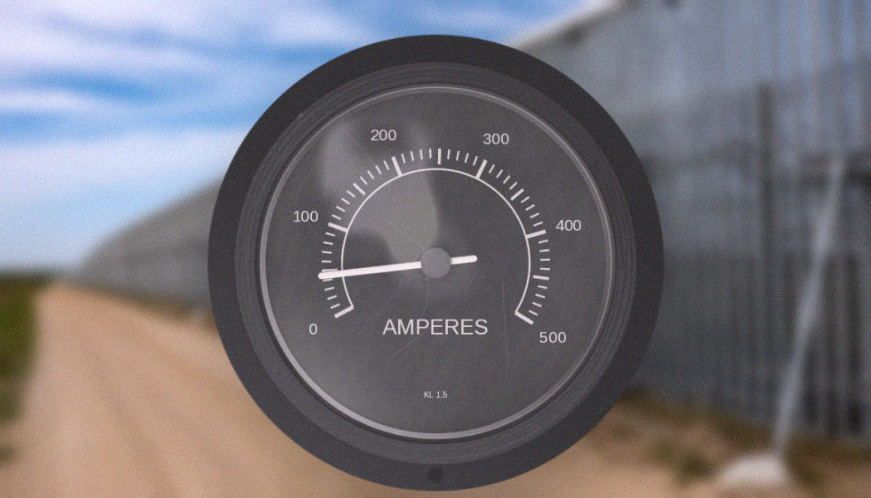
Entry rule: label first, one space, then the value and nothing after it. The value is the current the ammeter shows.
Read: 45 A
